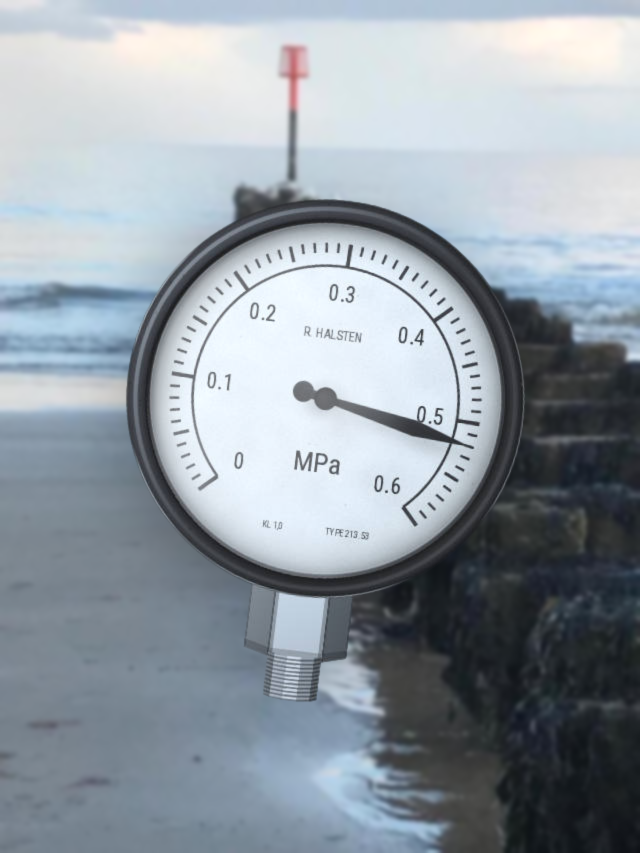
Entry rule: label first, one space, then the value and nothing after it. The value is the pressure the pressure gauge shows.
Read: 0.52 MPa
